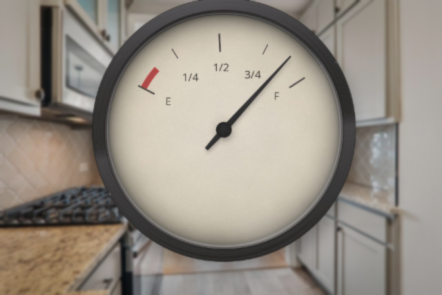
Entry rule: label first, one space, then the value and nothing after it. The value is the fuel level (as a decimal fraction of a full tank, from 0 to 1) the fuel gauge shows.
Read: 0.875
